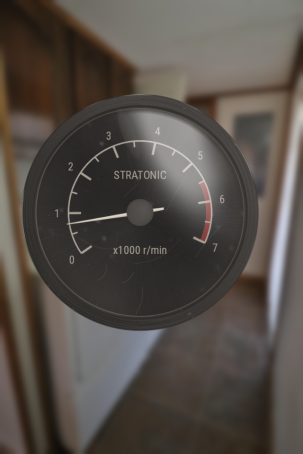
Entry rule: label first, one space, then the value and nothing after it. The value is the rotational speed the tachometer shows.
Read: 750 rpm
